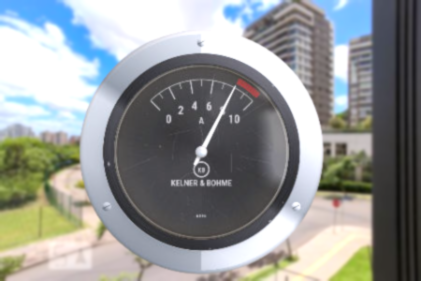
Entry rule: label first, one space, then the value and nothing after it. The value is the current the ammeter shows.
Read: 8 A
